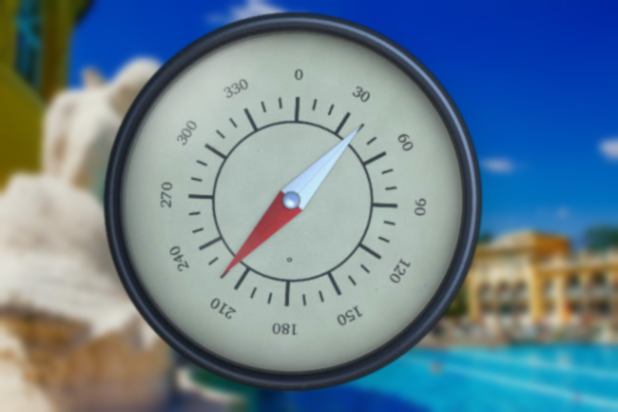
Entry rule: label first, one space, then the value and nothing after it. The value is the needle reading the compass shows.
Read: 220 °
